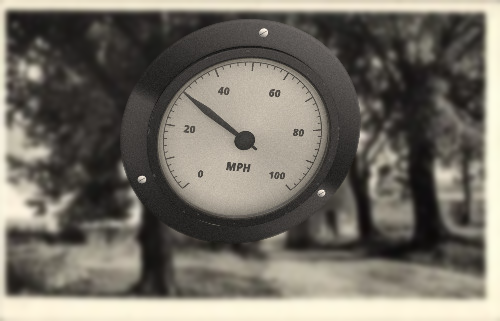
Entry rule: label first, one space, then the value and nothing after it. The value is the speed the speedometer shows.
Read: 30 mph
